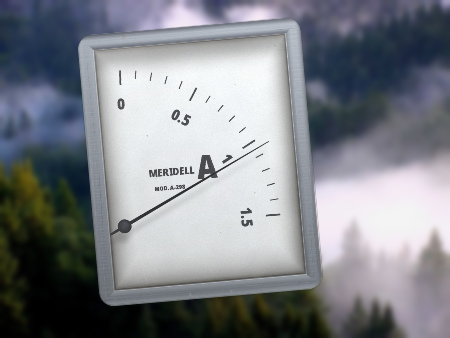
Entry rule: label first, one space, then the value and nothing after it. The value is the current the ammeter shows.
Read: 1.05 A
